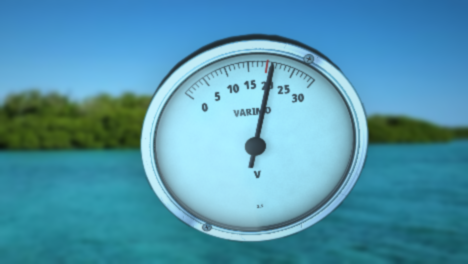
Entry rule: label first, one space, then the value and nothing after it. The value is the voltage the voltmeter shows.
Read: 20 V
